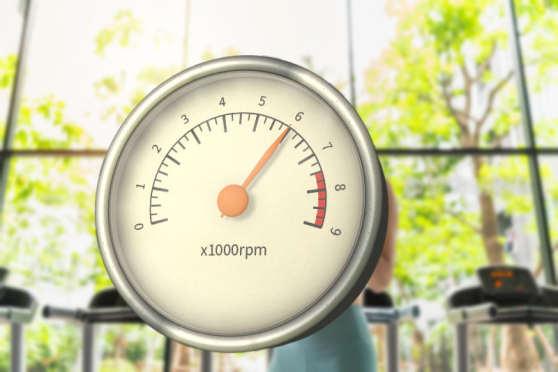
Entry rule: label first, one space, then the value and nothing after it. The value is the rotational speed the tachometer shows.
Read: 6000 rpm
